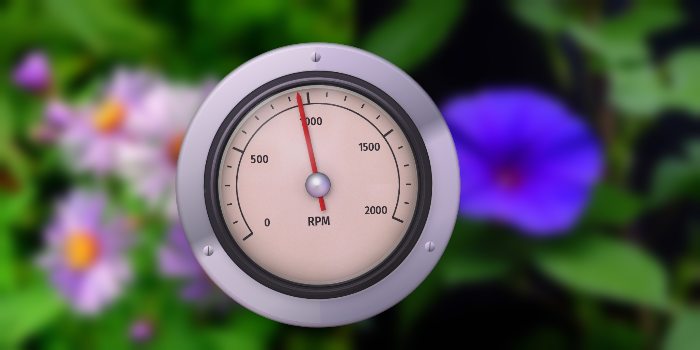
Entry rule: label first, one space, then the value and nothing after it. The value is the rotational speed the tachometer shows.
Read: 950 rpm
